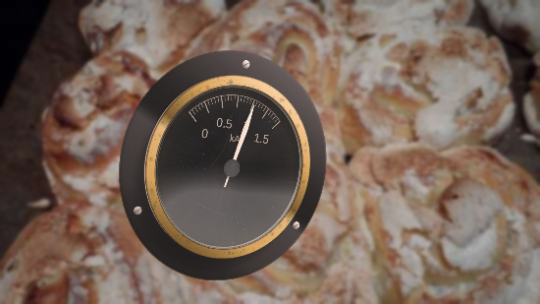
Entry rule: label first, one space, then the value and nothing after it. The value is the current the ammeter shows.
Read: 1 kA
